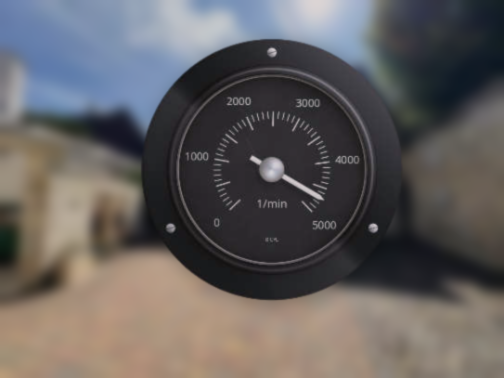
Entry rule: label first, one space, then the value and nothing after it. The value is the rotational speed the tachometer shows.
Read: 4700 rpm
